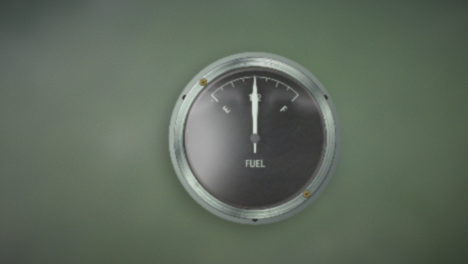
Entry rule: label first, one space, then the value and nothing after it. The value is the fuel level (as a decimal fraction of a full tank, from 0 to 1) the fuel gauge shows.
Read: 0.5
